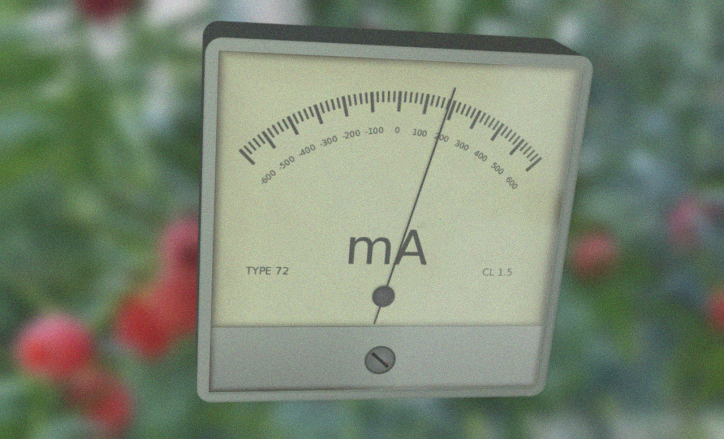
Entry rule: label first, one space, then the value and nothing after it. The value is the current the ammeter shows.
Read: 180 mA
